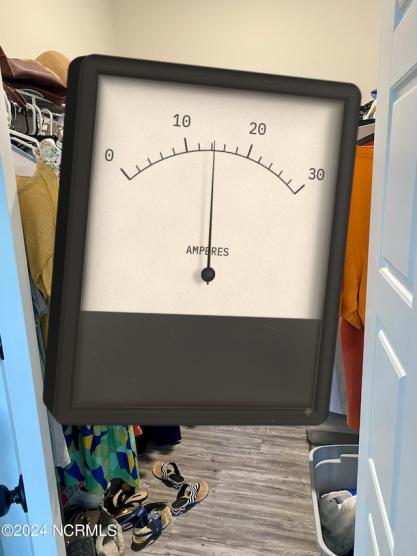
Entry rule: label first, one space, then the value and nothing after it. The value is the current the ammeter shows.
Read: 14 A
